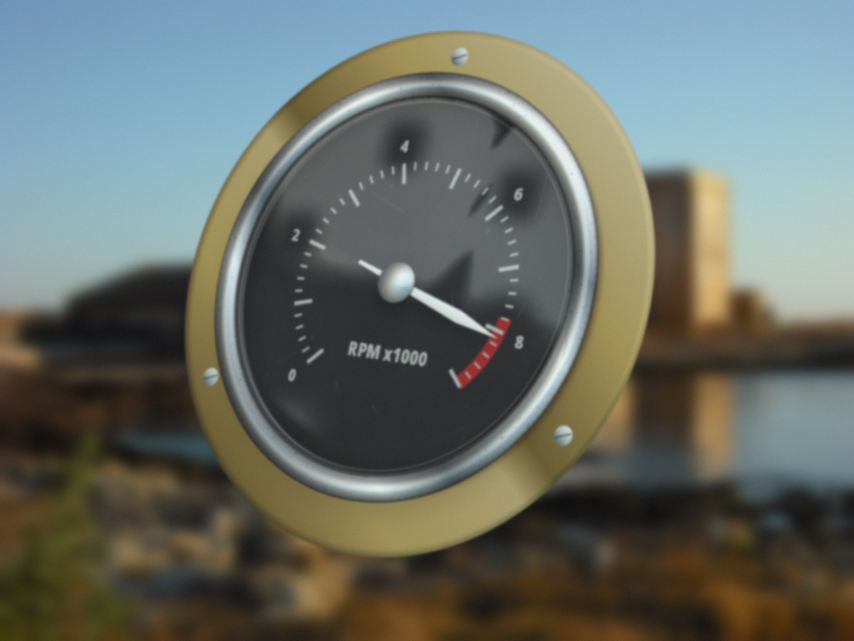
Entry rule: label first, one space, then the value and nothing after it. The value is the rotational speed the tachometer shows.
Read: 8100 rpm
